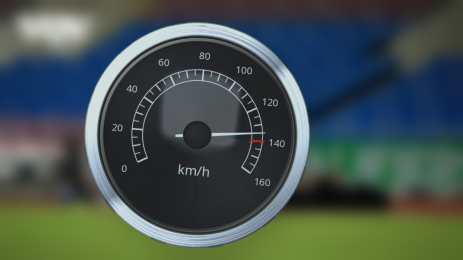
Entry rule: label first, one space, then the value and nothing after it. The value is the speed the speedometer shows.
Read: 135 km/h
